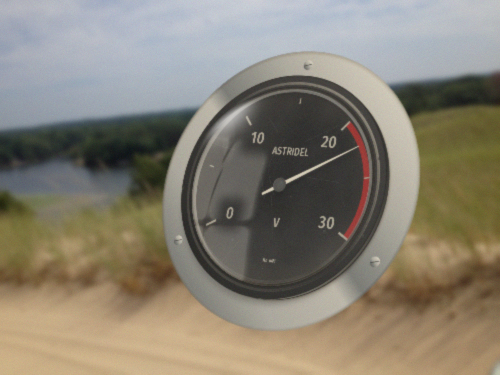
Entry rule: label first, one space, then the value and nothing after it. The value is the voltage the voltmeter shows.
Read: 22.5 V
